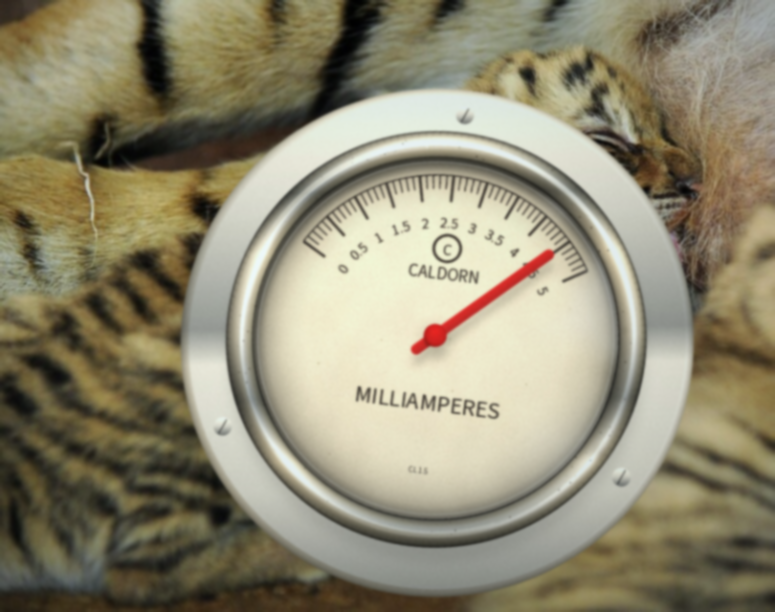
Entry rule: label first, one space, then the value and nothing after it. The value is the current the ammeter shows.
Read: 4.5 mA
